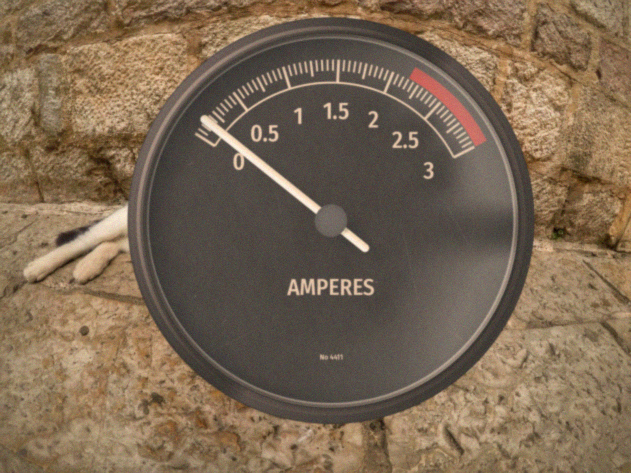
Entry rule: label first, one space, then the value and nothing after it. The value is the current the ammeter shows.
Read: 0.15 A
